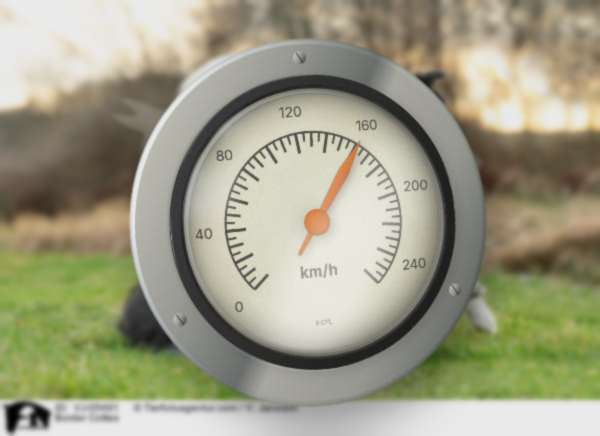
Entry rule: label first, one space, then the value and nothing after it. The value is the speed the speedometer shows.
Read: 160 km/h
